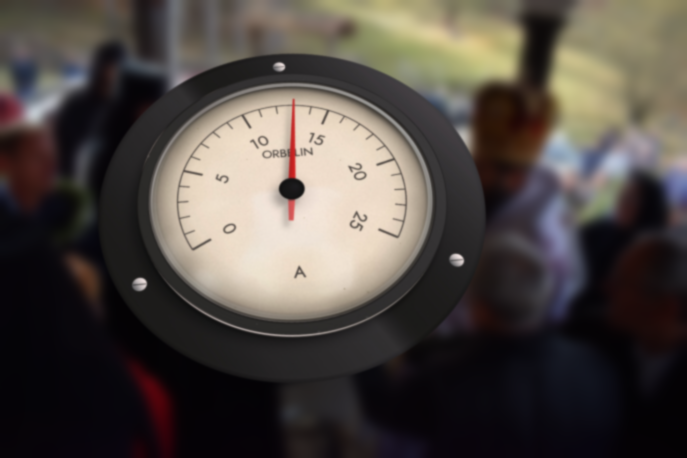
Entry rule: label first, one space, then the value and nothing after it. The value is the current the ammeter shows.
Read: 13 A
